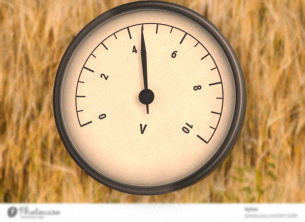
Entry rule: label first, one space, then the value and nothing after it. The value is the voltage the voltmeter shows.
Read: 4.5 V
